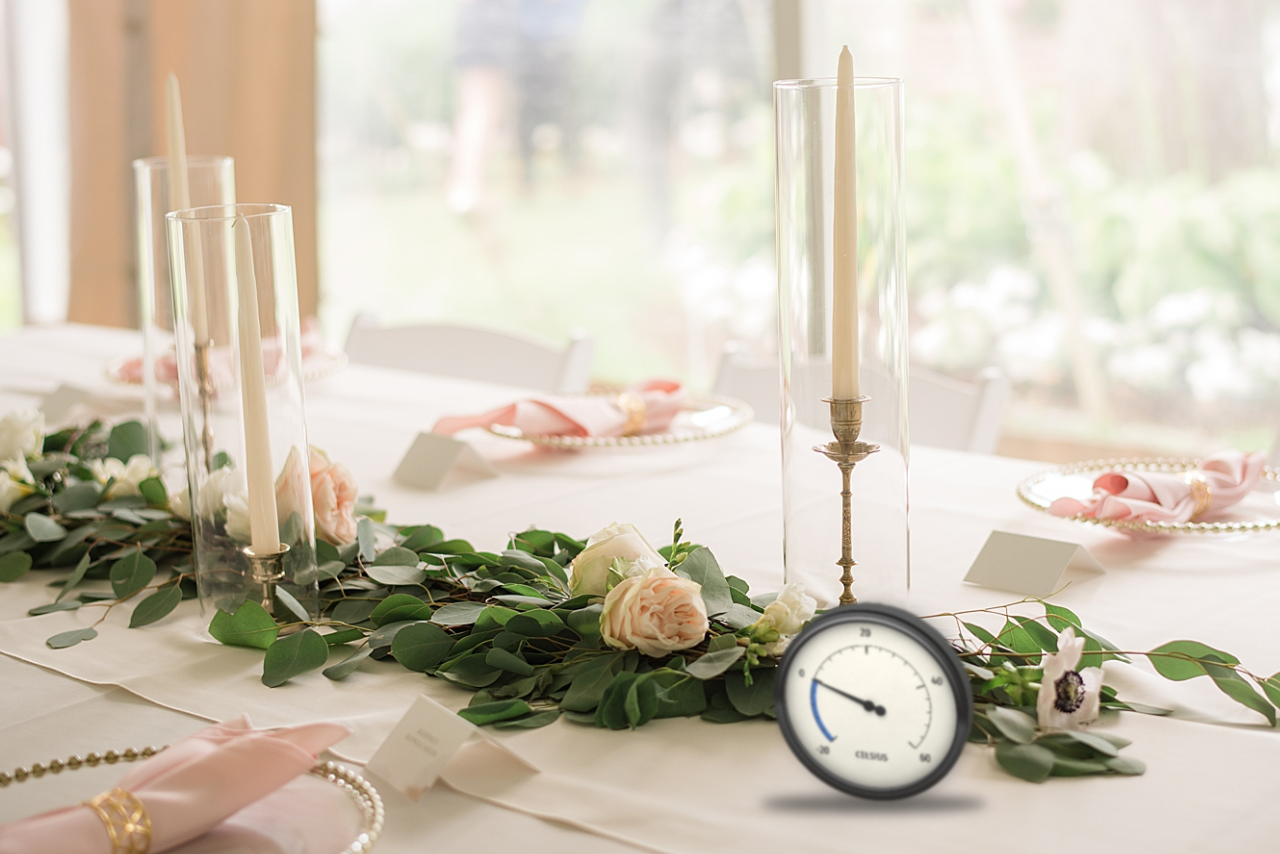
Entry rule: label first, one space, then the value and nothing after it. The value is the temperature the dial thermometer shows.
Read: 0 °C
